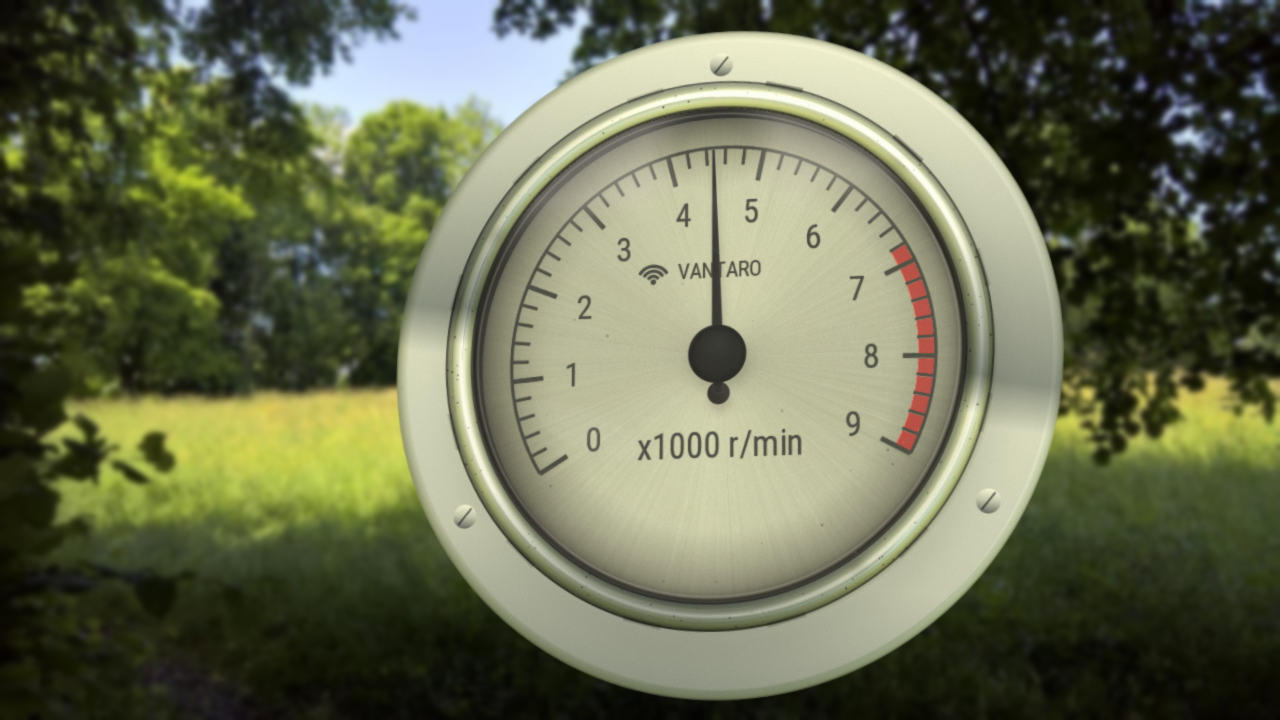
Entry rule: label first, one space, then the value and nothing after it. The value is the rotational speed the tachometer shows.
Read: 4500 rpm
